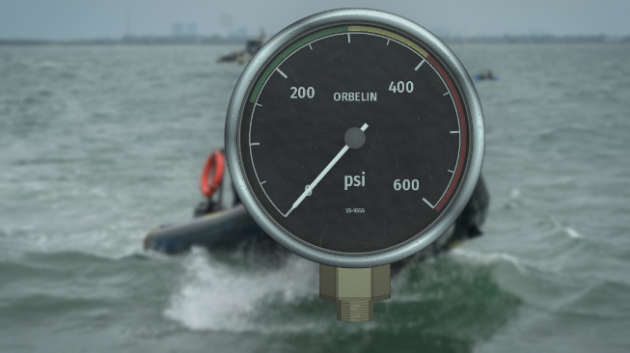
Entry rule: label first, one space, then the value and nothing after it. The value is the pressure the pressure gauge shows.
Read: 0 psi
